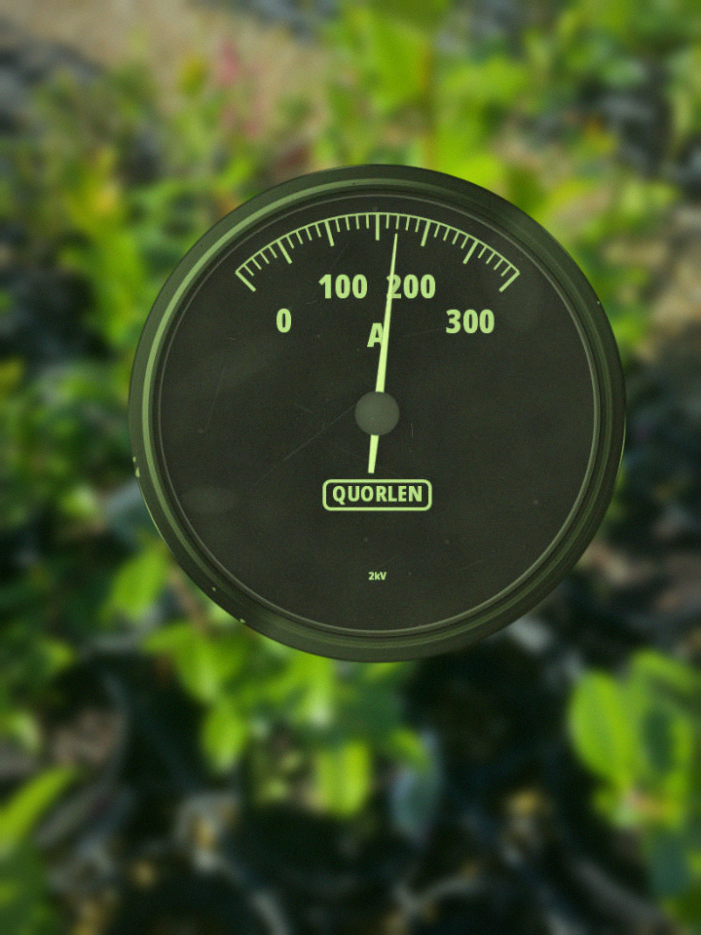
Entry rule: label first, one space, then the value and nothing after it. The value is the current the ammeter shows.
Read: 170 A
